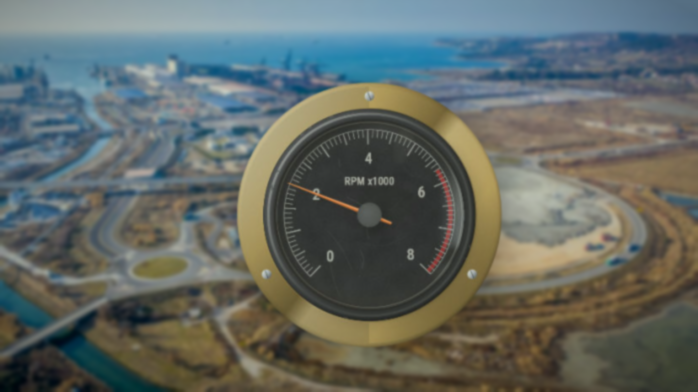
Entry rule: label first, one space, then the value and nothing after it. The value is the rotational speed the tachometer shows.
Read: 2000 rpm
